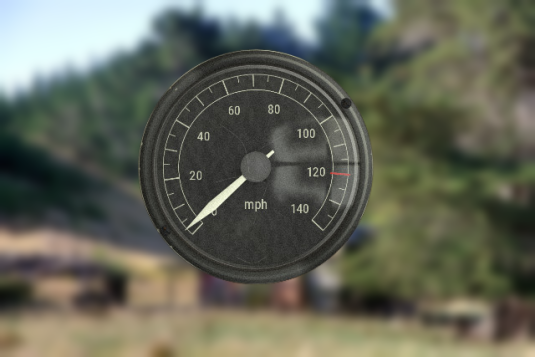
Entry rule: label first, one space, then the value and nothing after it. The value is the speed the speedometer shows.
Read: 2.5 mph
